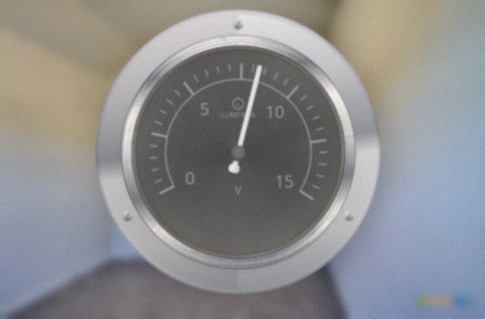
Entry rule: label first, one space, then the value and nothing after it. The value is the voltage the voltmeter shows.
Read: 8.25 V
